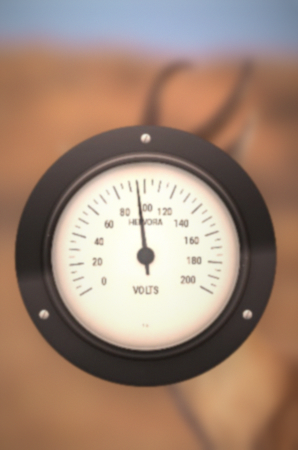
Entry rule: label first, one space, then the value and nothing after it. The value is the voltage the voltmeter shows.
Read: 95 V
